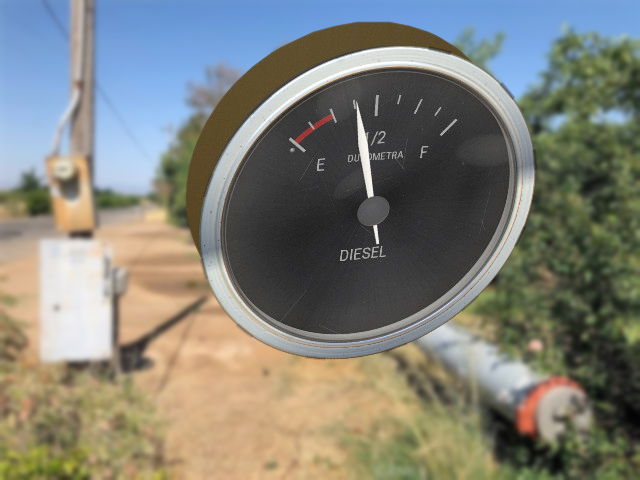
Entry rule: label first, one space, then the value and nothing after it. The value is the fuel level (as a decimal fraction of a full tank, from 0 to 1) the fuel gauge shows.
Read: 0.375
